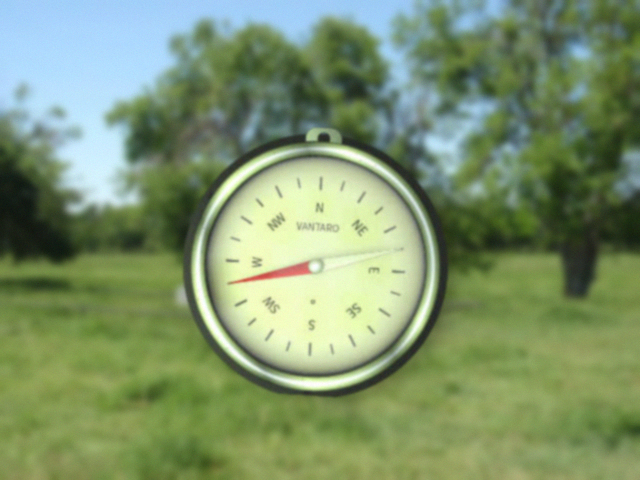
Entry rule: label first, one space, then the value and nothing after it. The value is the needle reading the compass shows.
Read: 255 °
